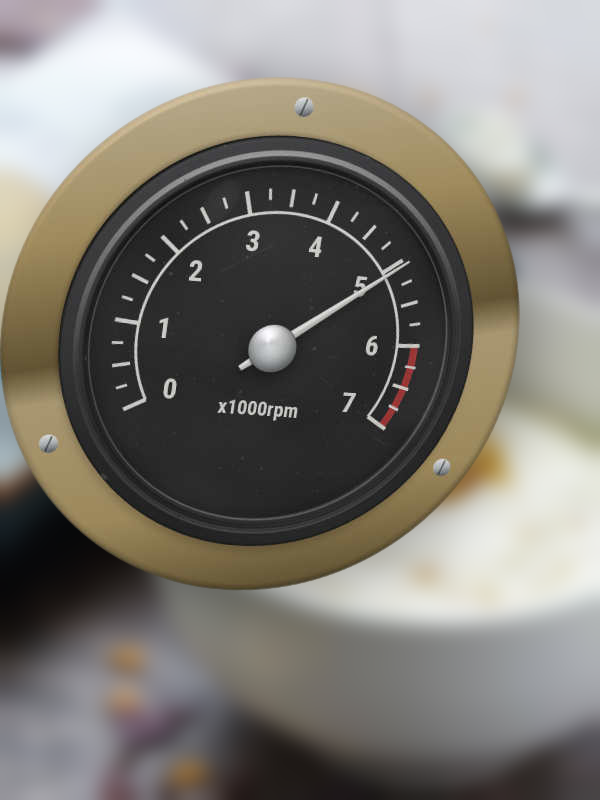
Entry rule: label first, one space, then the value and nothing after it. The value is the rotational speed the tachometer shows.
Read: 5000 rpm
